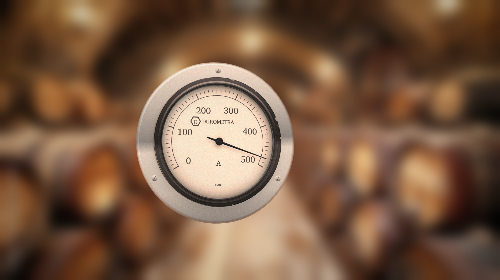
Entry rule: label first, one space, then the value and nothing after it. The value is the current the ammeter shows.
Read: 480 A
